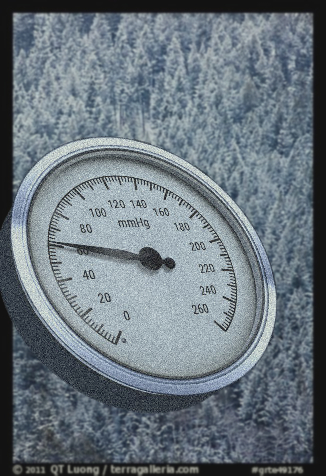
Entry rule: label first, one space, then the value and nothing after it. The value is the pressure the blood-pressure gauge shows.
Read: 60 mmHg
